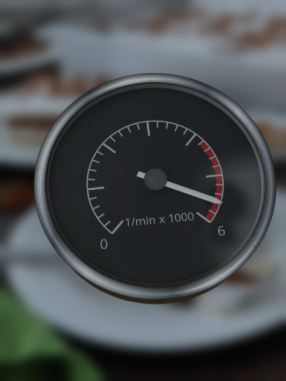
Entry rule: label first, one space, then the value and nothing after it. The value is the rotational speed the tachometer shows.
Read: 5600 rpm
